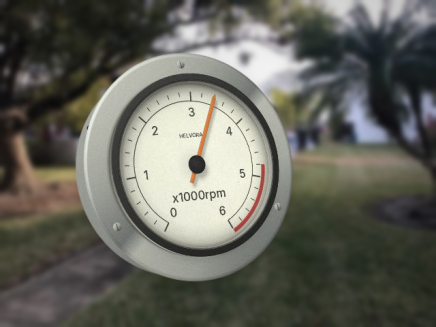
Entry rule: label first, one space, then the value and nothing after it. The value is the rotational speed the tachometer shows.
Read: 3400 rpm
